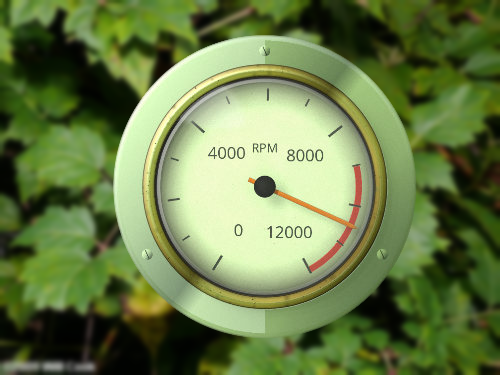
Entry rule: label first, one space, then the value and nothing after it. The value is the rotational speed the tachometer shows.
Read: 10500 rpm
